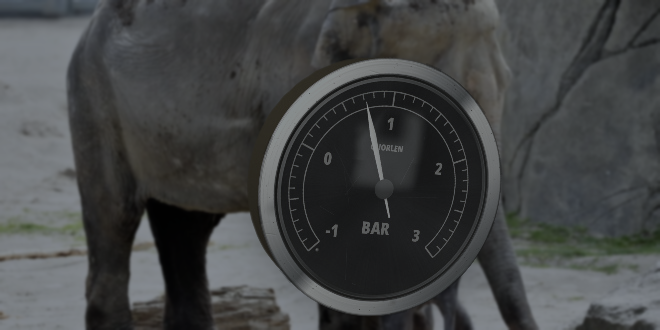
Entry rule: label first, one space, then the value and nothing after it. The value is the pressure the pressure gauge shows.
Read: 0.7 bar
